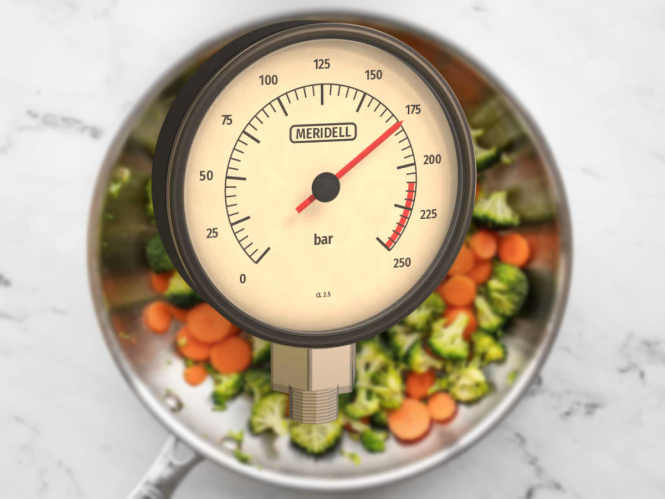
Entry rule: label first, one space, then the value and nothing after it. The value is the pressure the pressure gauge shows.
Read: 175 bar
